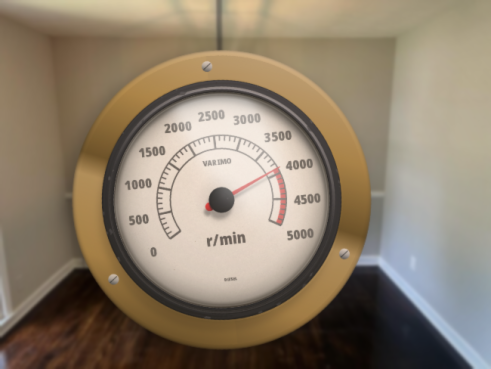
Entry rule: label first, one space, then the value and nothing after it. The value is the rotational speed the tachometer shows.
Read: 3900 rpm
